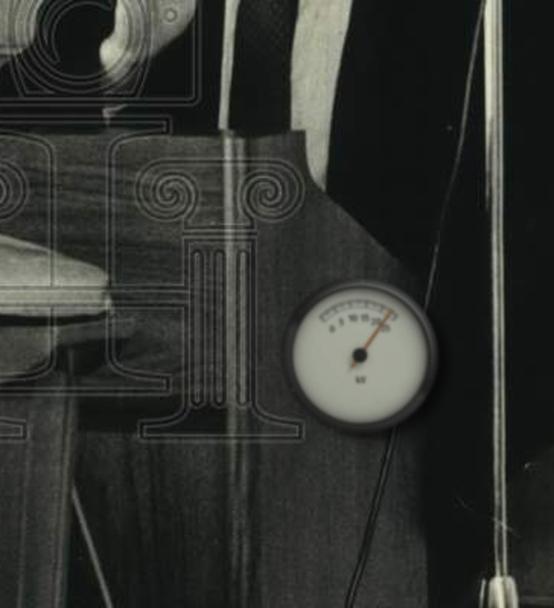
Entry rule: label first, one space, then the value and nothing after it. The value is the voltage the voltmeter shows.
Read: 22.5 kV
